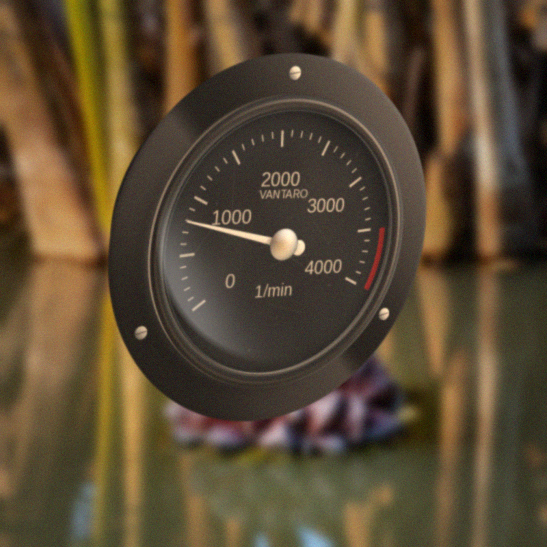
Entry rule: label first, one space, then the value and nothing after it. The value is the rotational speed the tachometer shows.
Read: 800 rpm
